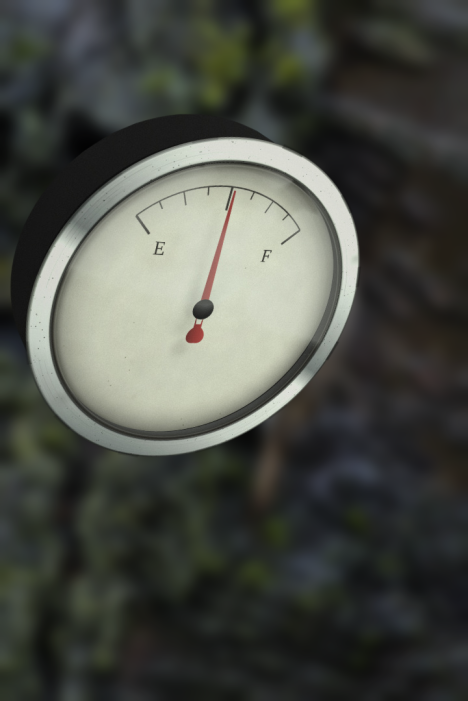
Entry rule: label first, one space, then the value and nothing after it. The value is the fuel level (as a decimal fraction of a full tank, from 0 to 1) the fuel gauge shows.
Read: 0.5
